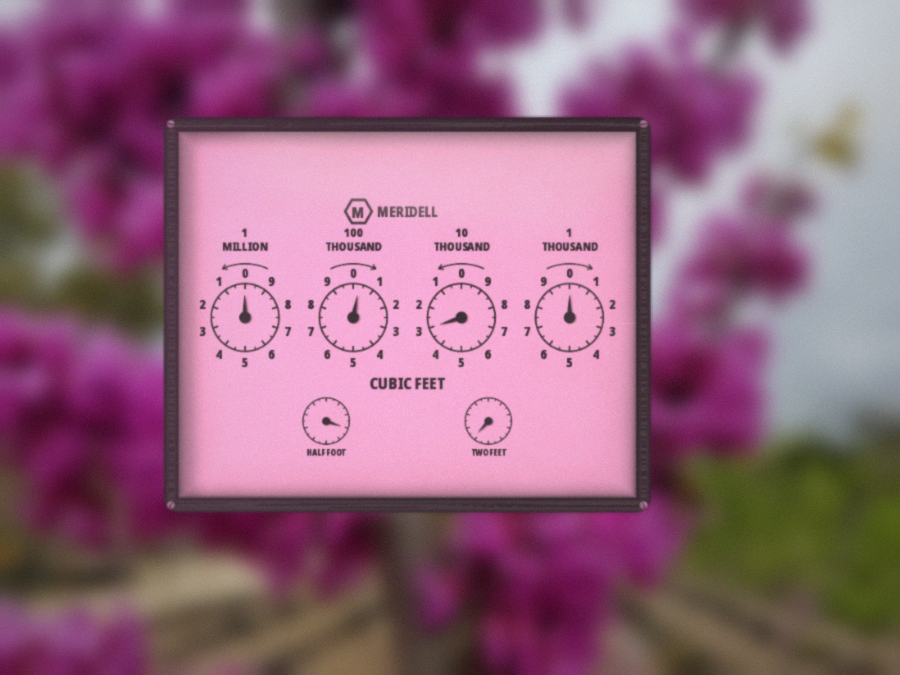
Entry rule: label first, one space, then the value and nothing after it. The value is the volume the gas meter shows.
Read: 3000 ft³
